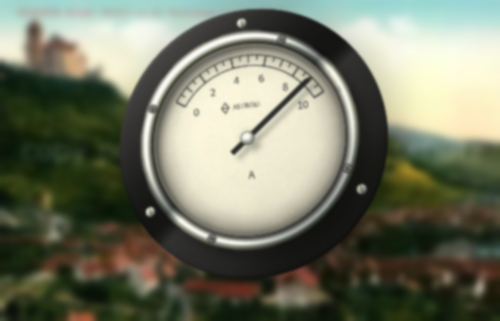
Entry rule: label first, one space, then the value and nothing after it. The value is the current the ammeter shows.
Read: 9 A
